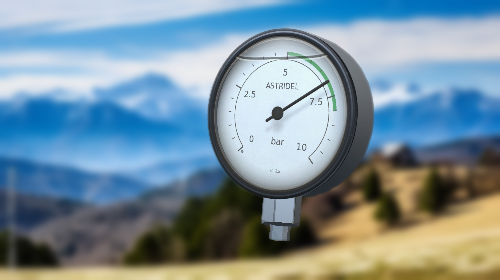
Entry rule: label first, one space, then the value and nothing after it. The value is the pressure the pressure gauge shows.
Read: 7 bar
